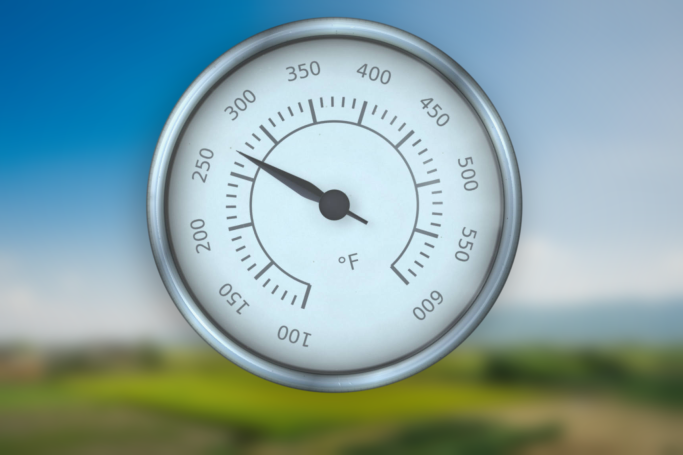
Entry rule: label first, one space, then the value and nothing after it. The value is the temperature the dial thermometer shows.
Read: 270 °F
